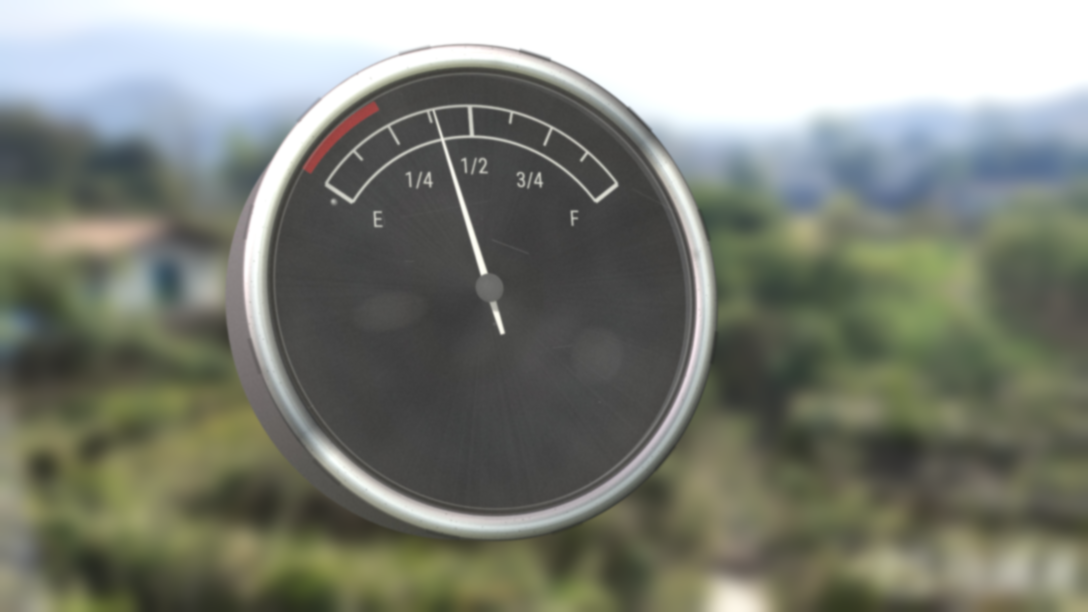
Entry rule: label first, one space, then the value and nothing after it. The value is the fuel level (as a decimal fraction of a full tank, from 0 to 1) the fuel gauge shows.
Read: 0.375
